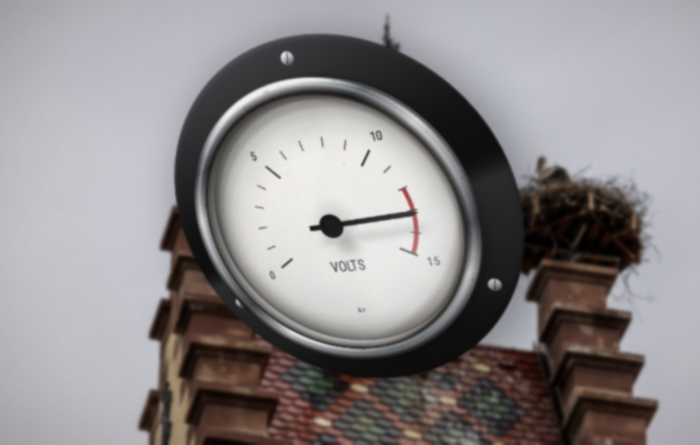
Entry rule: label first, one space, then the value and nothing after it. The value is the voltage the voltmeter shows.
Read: 13 V
